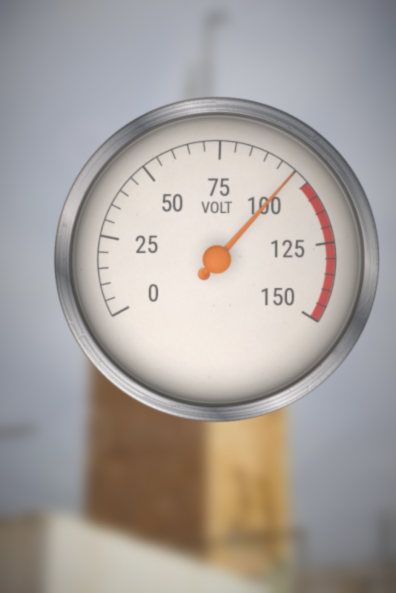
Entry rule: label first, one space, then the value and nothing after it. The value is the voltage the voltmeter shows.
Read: 100 V
